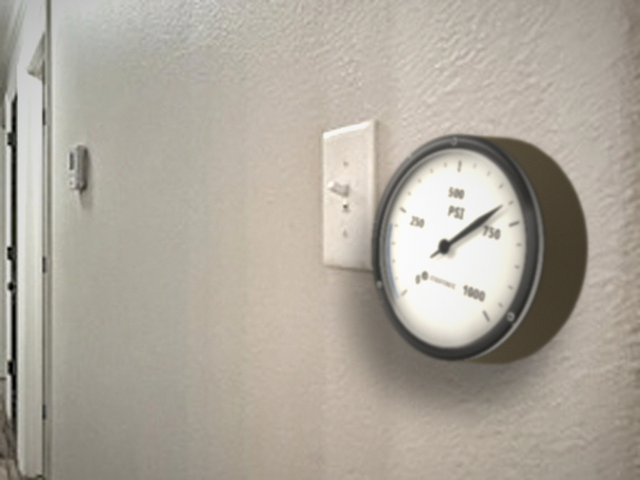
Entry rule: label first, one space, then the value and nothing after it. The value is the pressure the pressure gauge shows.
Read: 700 psi
